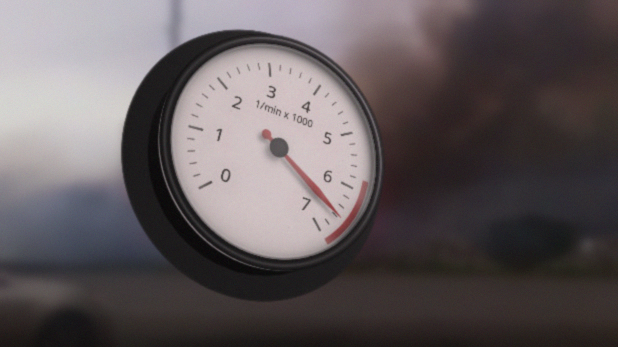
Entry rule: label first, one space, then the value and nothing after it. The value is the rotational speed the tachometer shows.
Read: 6600 rpm
